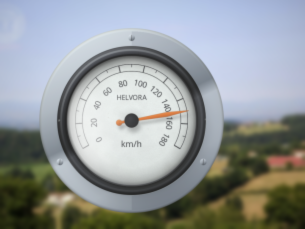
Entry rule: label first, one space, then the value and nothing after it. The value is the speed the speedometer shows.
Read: 150 km/h
